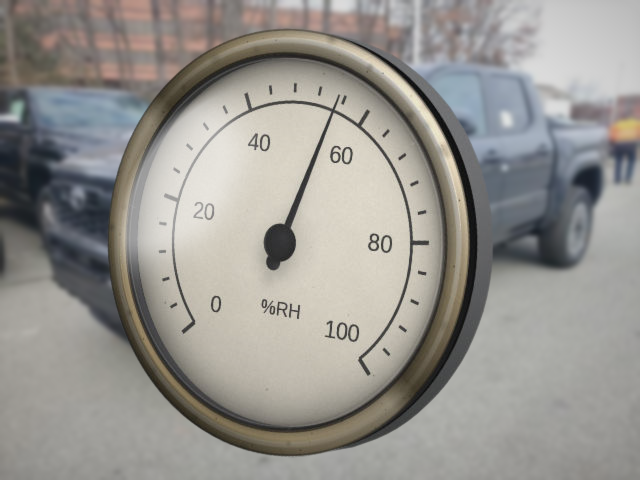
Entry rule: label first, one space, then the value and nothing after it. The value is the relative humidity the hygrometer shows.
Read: 56 %
